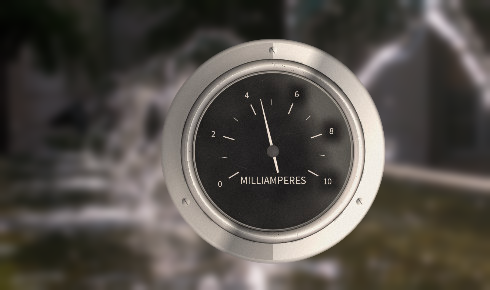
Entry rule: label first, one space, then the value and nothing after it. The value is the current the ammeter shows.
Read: 4.5 mA
